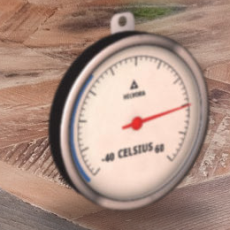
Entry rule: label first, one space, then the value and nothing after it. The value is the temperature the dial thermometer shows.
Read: 40 °C
